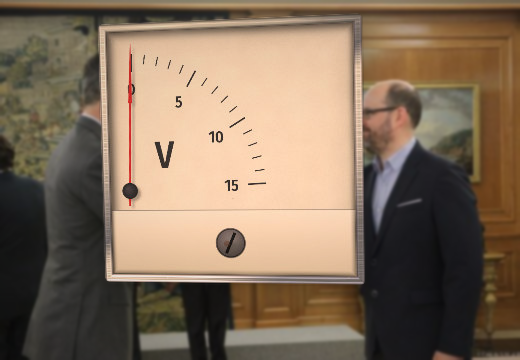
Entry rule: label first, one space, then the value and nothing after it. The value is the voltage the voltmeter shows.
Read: 0 V
